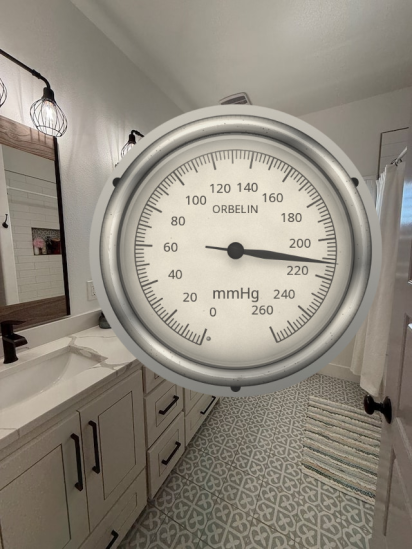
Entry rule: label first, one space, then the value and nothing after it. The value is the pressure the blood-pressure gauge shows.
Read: 212 mmHg
